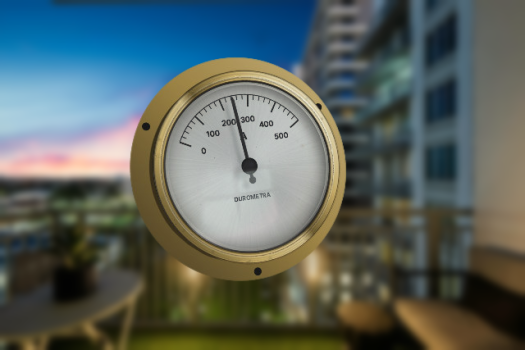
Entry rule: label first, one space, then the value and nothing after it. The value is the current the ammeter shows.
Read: 240 A
